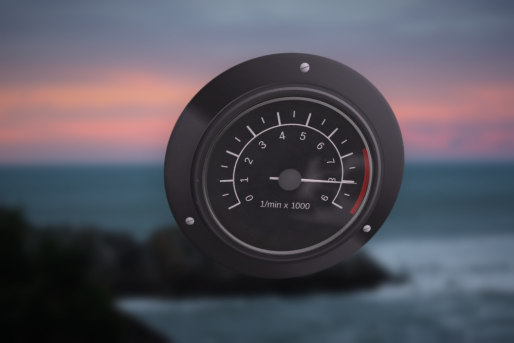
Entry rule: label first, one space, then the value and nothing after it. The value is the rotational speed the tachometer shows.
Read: 8000 rpm
